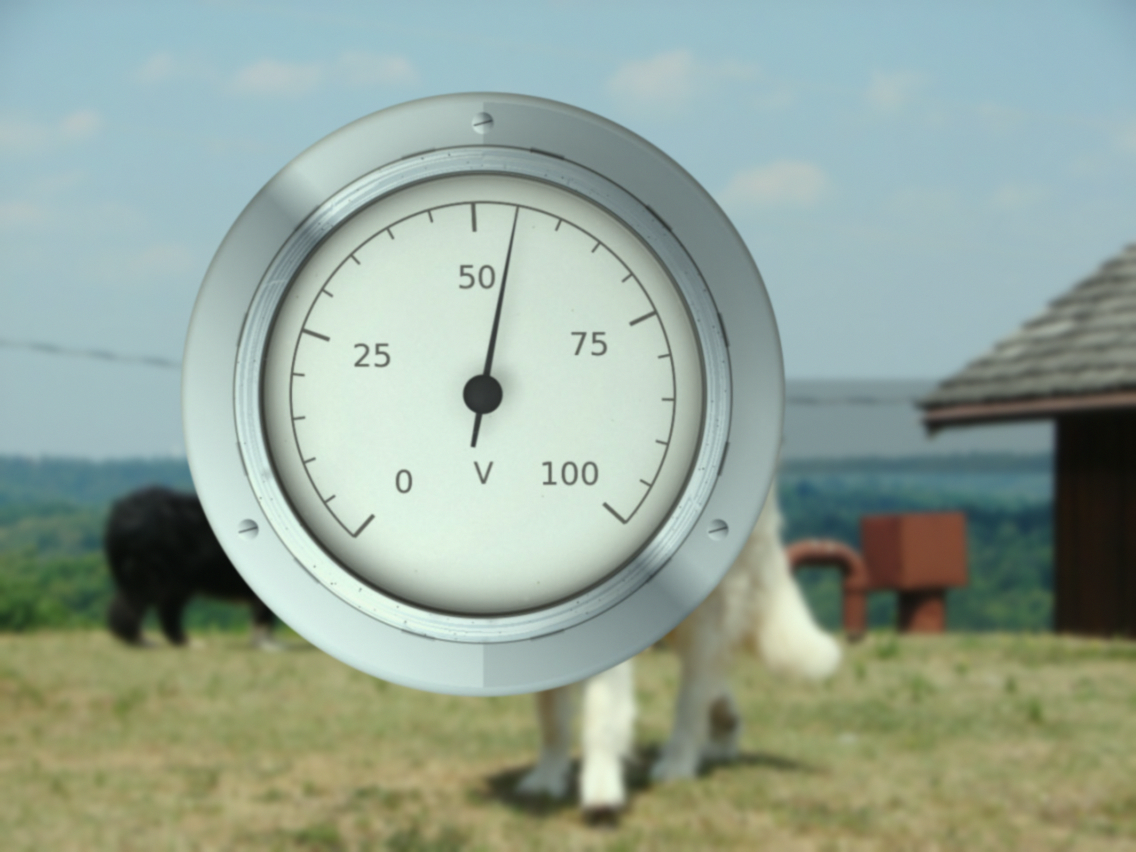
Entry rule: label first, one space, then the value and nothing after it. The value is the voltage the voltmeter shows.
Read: 55 V
